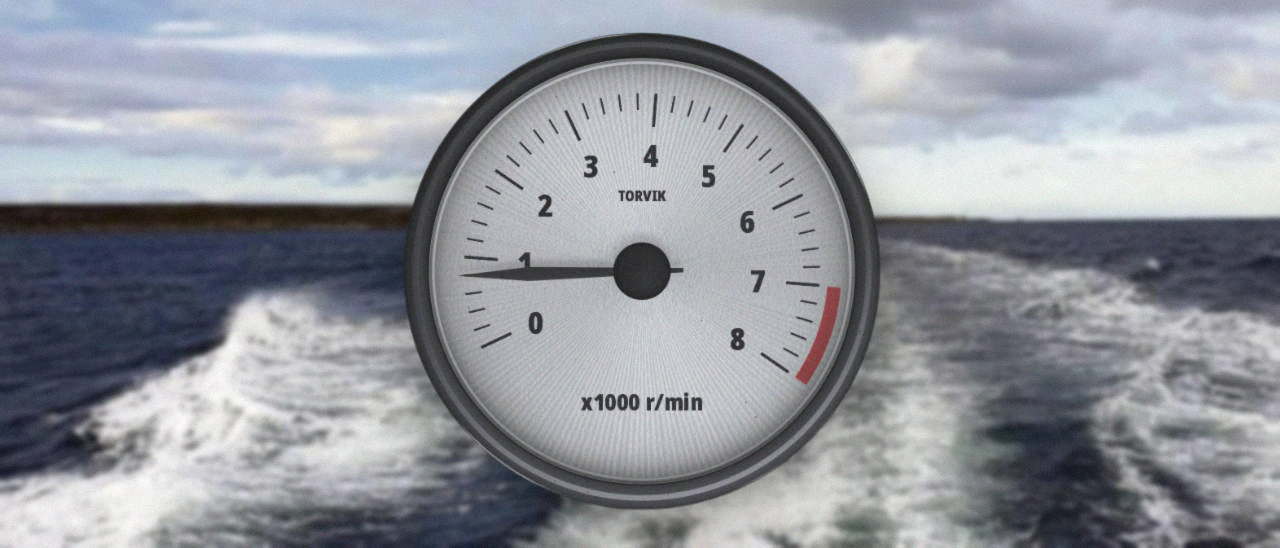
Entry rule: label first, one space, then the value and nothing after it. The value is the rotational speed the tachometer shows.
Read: 800 rpm
